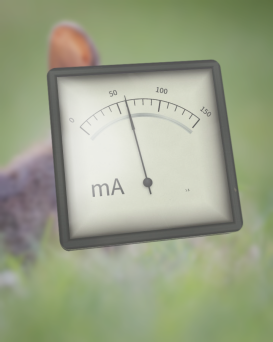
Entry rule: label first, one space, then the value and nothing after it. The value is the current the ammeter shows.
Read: 60 mA
